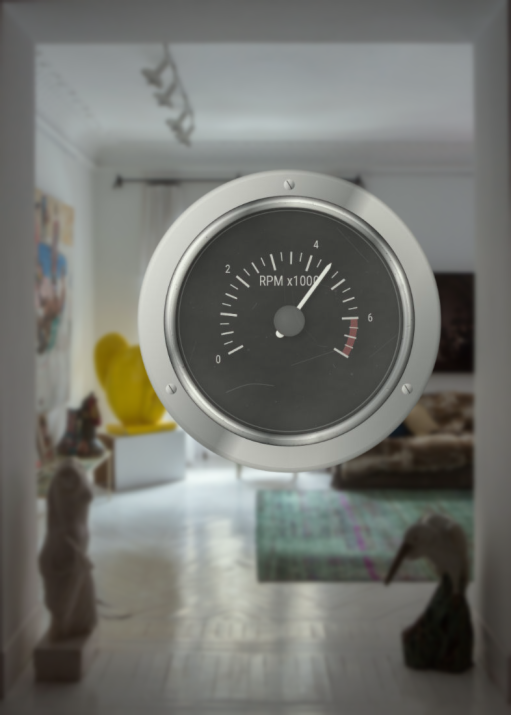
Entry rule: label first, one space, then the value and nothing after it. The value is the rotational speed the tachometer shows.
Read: 4500 rpm
